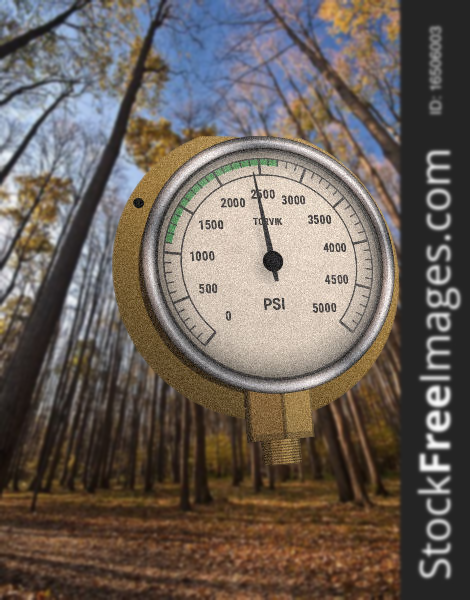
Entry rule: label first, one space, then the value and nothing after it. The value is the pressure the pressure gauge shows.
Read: 2400 psi
